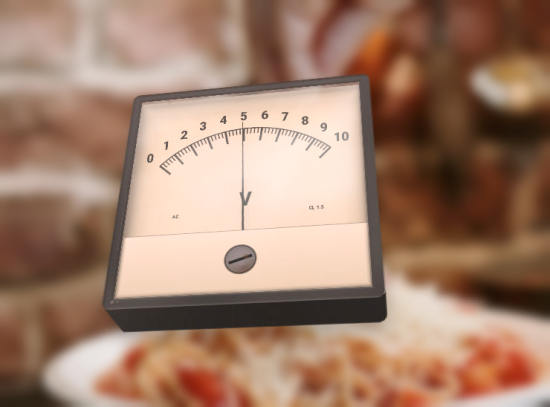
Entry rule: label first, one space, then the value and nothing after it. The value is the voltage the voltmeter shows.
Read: 5 V
